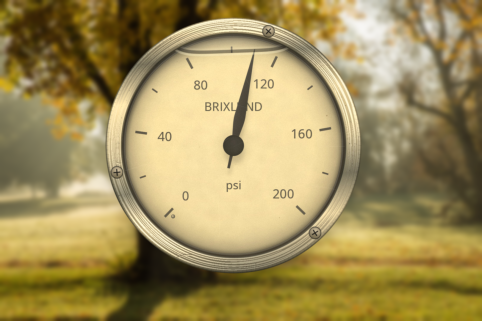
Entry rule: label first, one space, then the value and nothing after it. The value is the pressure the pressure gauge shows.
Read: 110 psi
